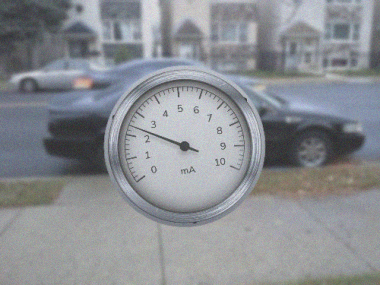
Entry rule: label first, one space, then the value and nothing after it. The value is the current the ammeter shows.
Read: 2.4 mA
